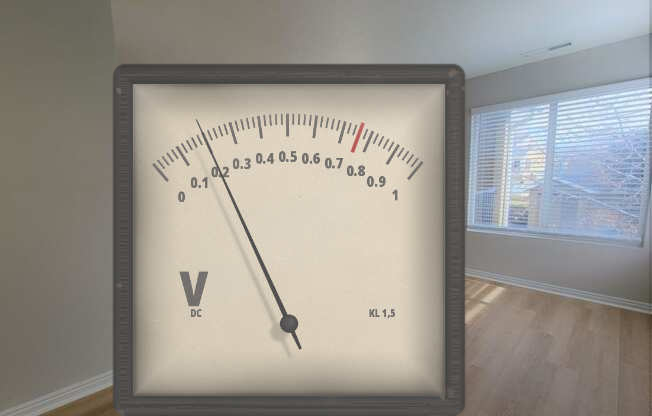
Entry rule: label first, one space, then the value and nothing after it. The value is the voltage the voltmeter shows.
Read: 0.2 V
